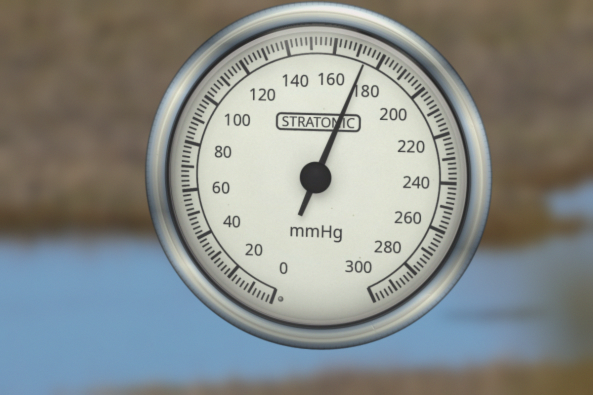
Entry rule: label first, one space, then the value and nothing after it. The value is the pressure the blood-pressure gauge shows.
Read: 174 mmHg
